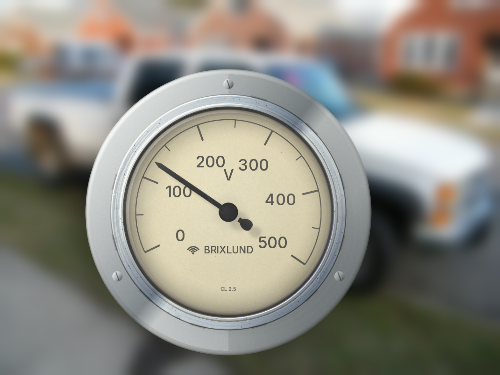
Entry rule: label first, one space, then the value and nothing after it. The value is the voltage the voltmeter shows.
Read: 125 V
